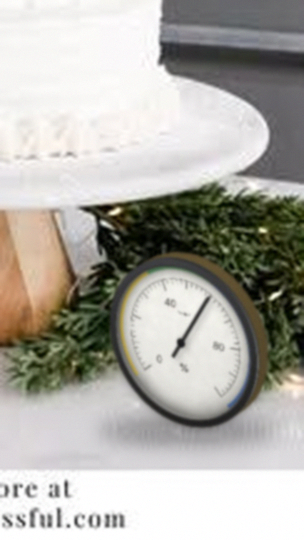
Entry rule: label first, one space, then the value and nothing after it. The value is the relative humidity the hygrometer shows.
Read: 60 %
